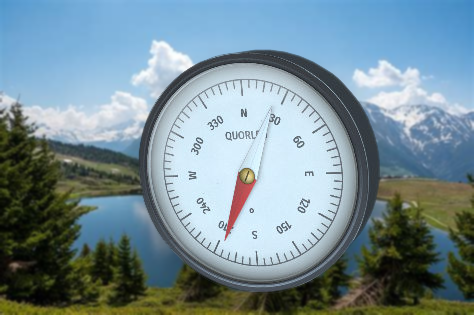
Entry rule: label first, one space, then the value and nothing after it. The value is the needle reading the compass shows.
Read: 205 °
